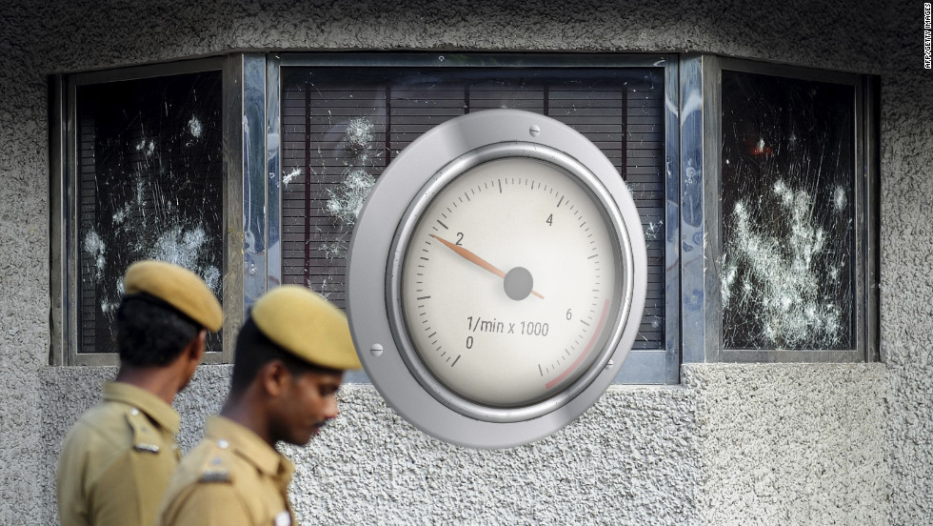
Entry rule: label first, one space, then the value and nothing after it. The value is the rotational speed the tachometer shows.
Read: 1800 rpm
